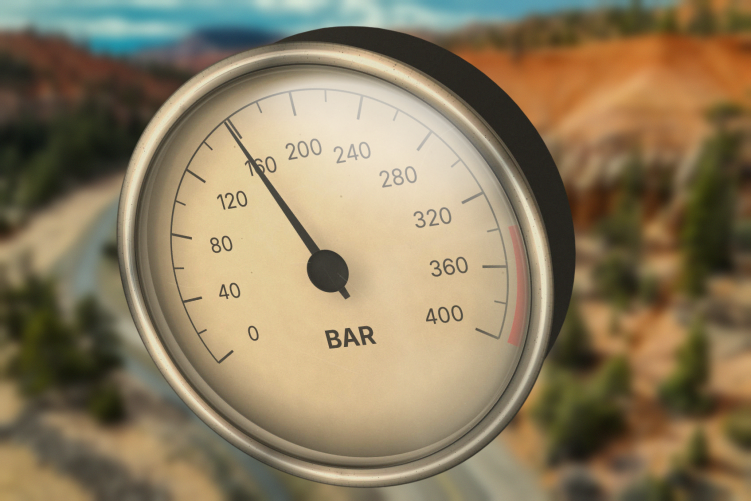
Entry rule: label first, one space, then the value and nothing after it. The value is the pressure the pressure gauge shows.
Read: 160 bar
